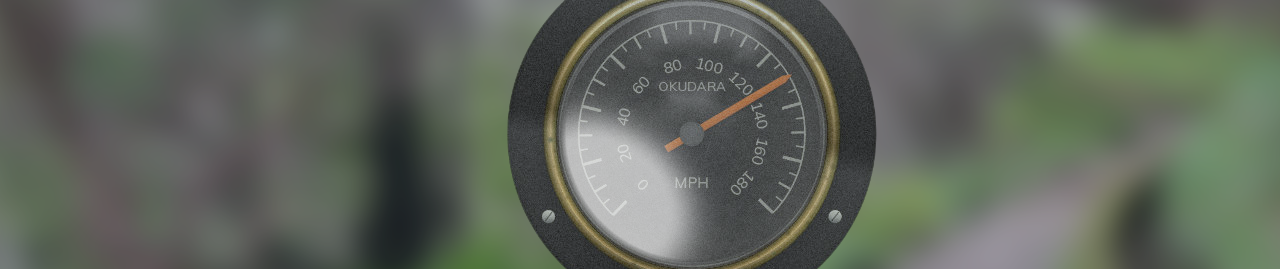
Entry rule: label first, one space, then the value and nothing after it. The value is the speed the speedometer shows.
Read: 130 mph
